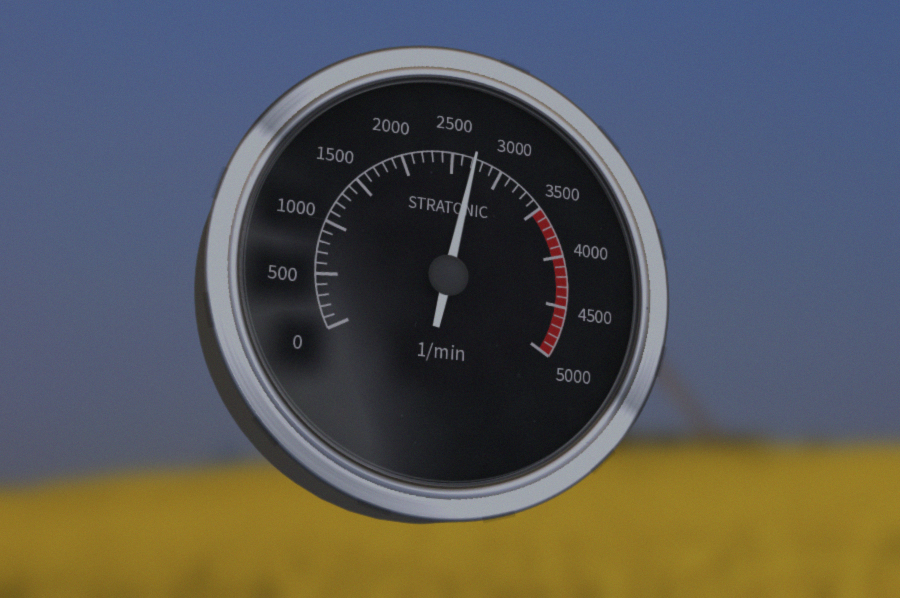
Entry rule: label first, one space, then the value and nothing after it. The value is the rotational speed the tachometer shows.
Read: 2700 rpm
